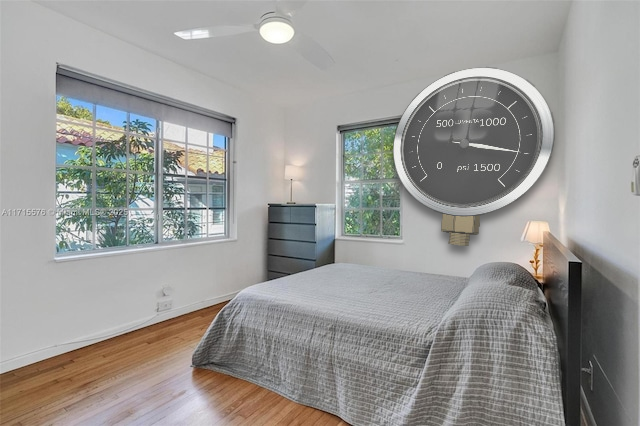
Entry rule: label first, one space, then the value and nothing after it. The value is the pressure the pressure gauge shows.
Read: 1300 psi
